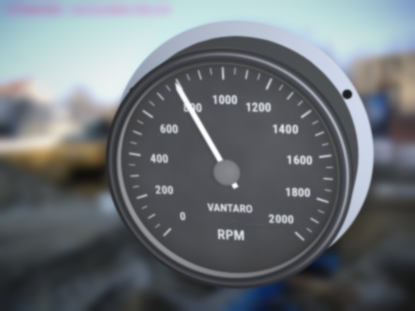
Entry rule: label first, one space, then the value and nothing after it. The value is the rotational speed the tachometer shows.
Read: 800 rpm
